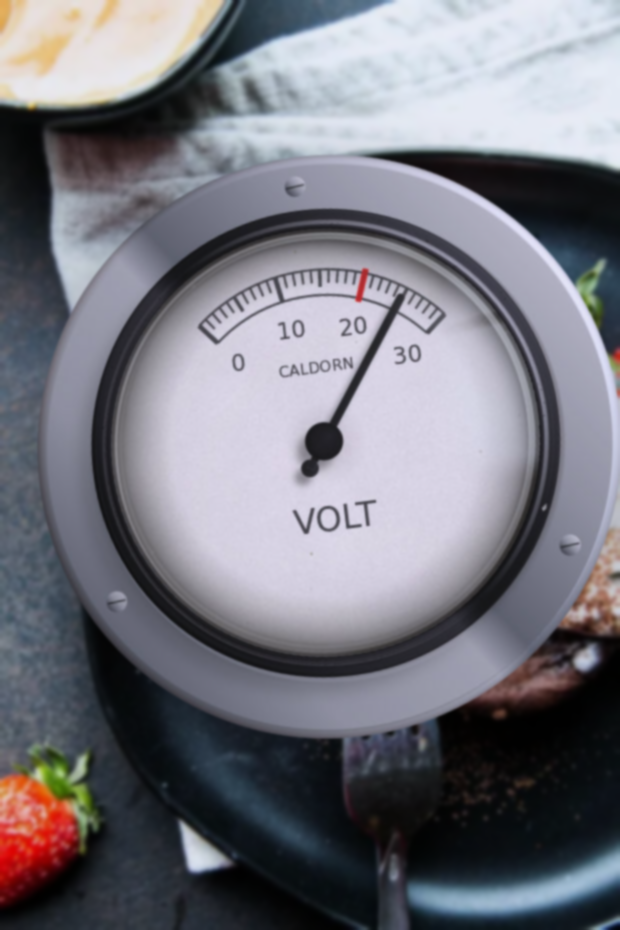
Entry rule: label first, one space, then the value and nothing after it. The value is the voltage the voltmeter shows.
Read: 25 V
